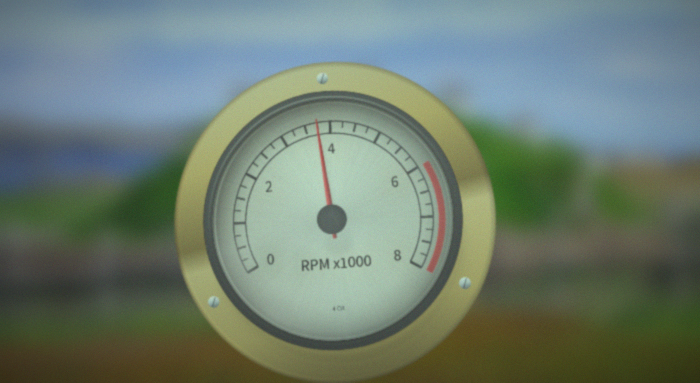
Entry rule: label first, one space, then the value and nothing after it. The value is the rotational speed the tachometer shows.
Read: 3750 rpm
